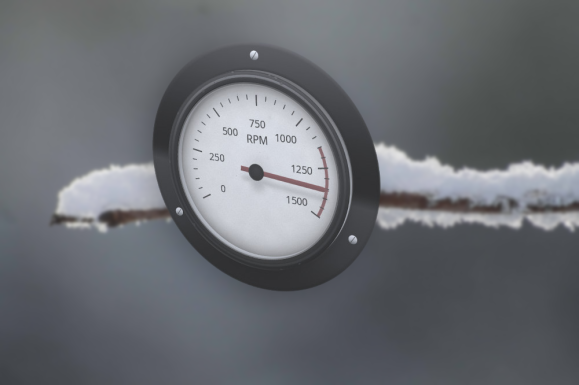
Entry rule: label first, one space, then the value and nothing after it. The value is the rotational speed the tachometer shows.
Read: 1350 rpm
